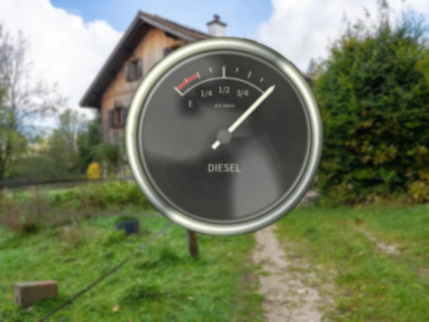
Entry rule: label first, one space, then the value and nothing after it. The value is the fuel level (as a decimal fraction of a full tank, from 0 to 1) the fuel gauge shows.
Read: 1
